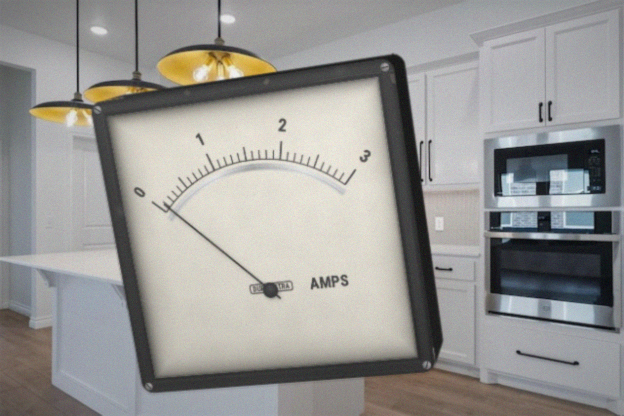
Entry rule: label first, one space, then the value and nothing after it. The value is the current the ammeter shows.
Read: 0.1 A
